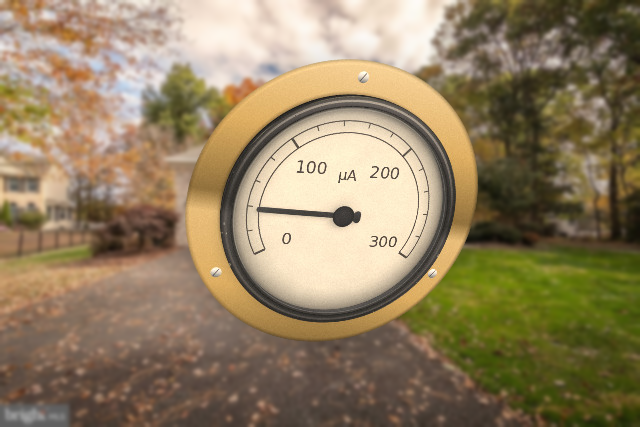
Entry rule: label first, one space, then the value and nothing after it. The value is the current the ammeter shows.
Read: 40 µA
